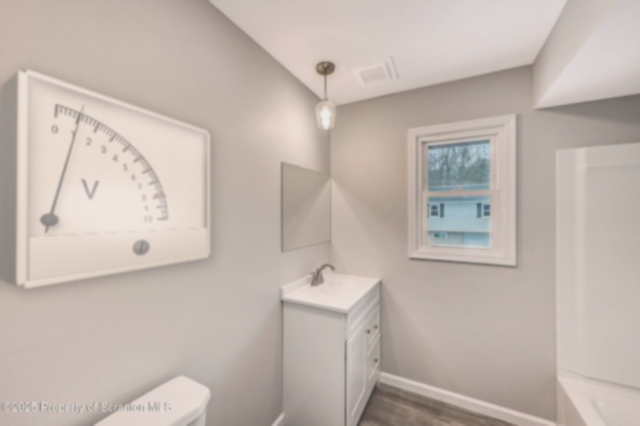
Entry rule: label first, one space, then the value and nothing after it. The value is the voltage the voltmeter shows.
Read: 1 V
